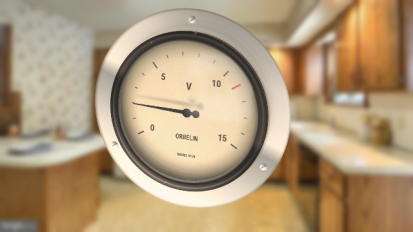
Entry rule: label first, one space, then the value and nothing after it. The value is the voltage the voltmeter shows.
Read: 2 V
